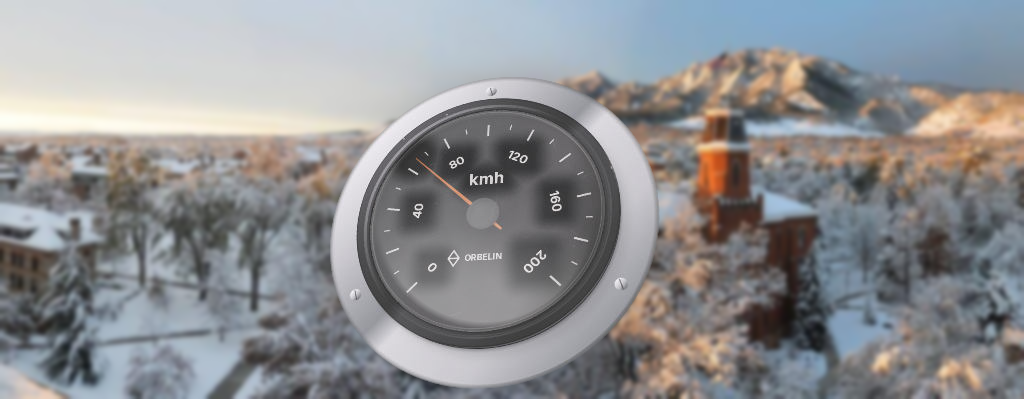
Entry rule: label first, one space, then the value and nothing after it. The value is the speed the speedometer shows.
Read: 65 km/h
